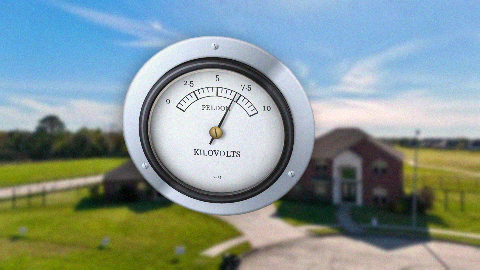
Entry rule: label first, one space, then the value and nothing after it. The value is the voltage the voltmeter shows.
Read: 7 kV
